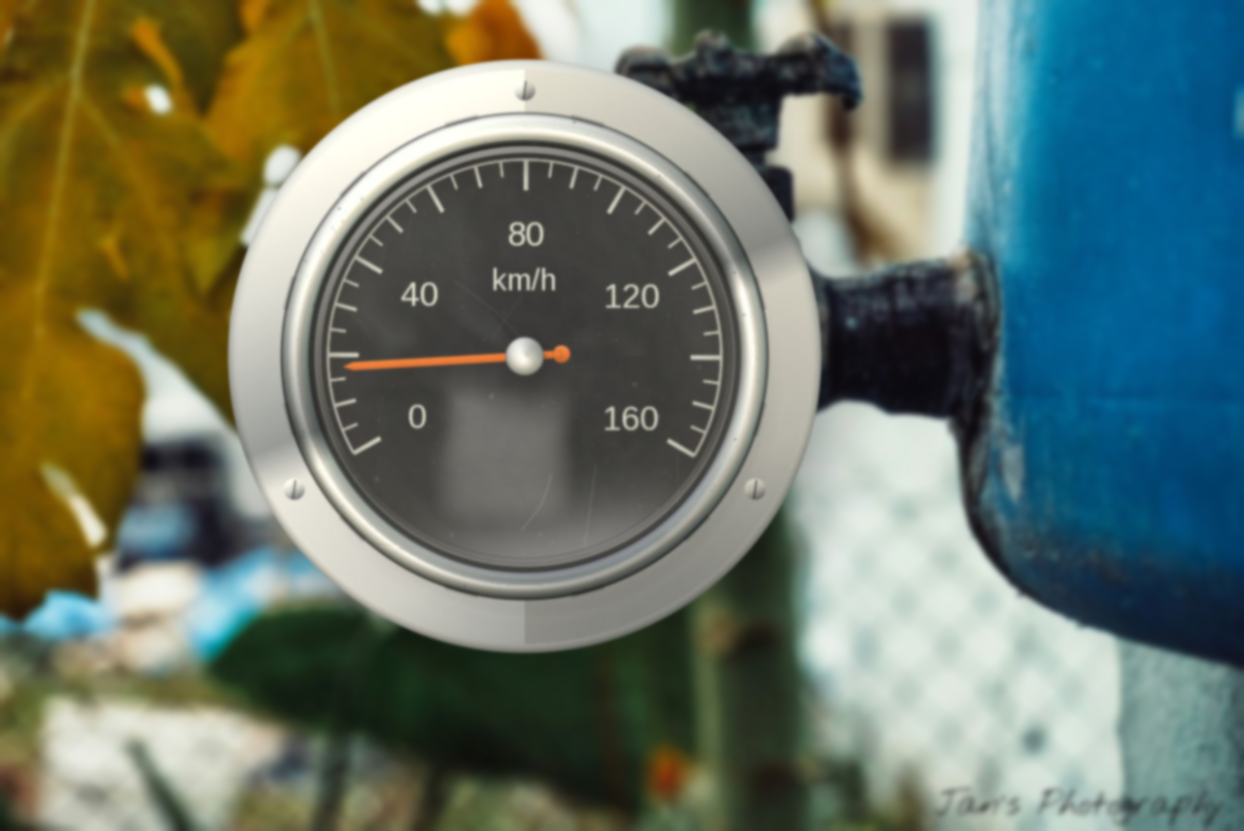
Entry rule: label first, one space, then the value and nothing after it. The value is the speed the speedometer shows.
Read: 17.5 km/h
